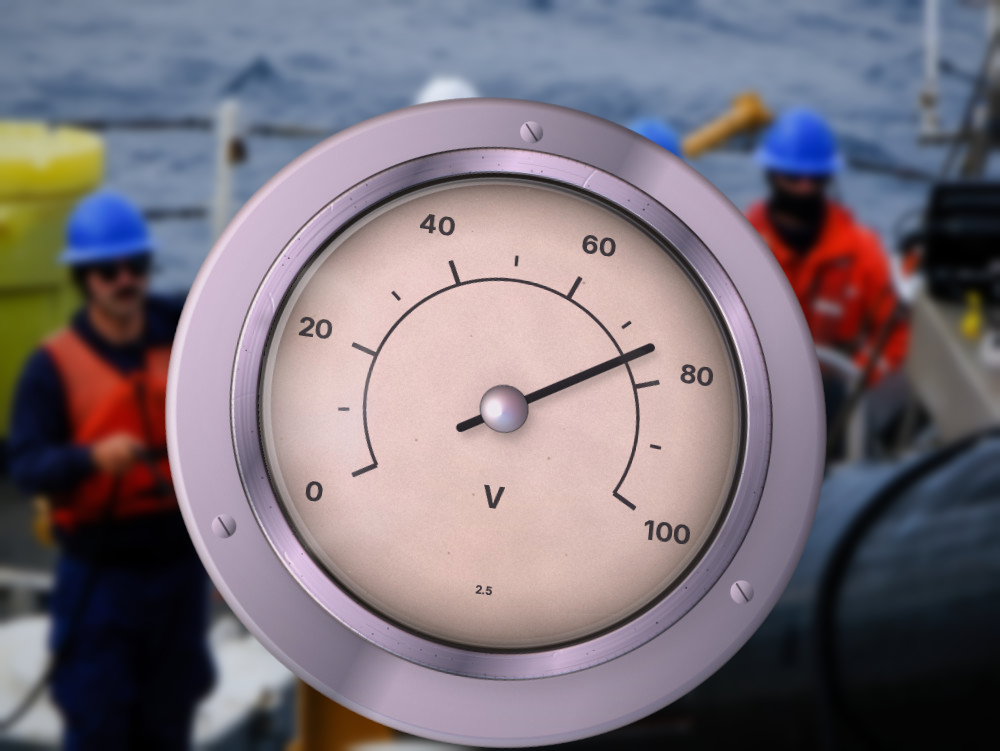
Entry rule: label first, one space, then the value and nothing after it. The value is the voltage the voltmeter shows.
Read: 75 V
